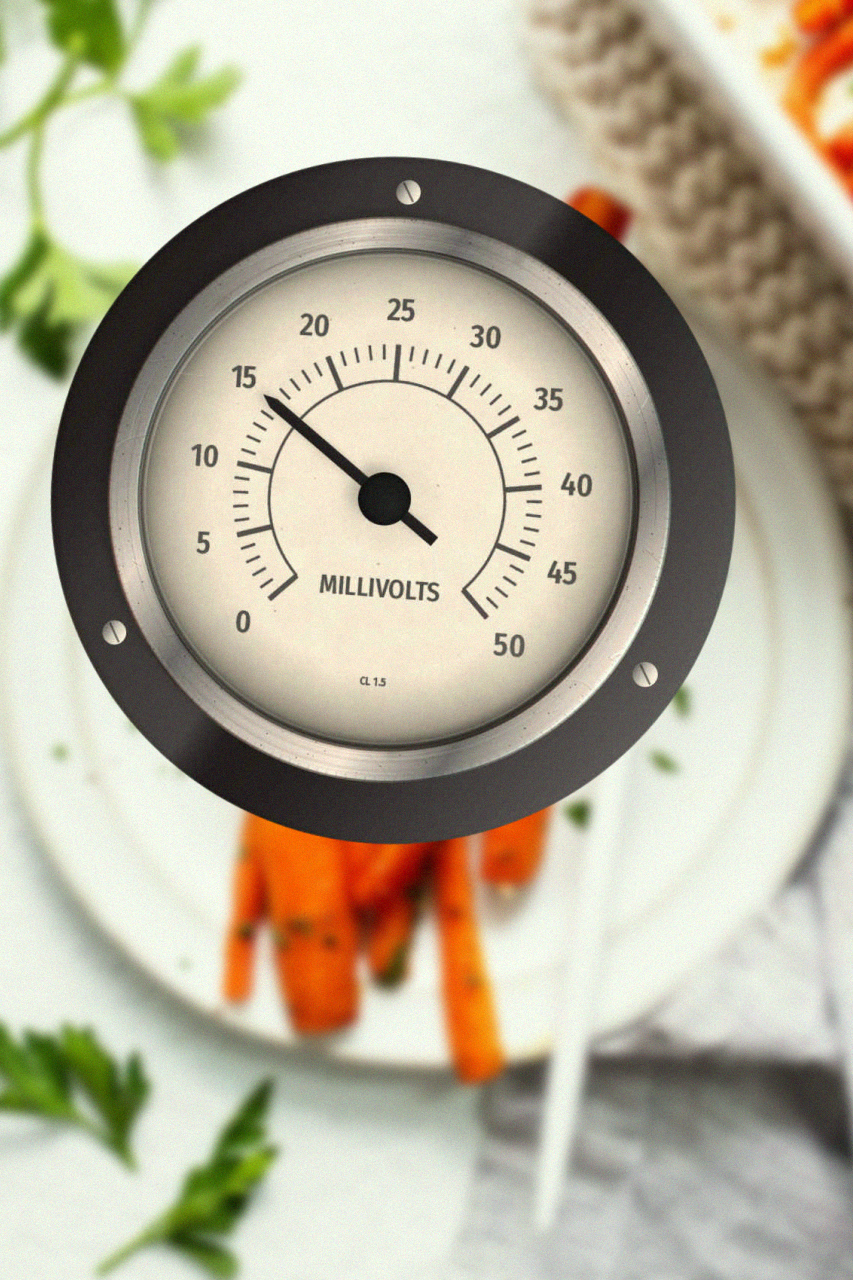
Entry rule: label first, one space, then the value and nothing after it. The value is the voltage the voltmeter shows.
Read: 15 mV
